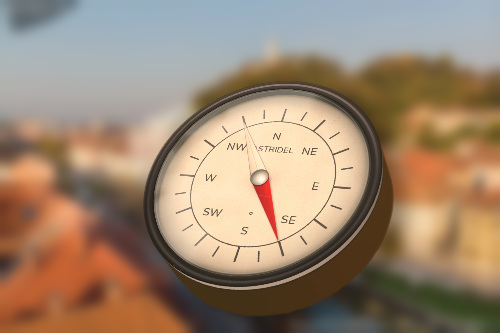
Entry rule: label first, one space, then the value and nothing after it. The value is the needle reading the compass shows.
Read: 150 °
